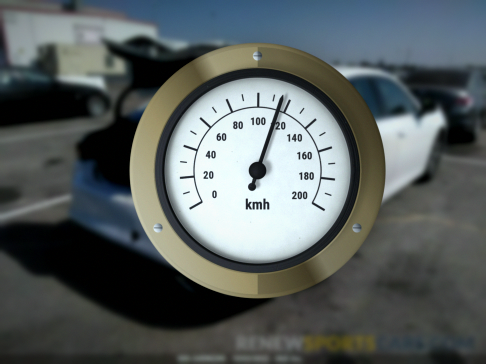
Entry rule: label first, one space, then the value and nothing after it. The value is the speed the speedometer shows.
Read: 115 km/h
